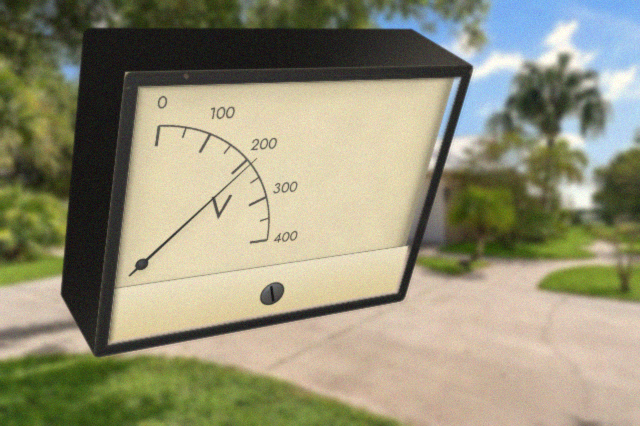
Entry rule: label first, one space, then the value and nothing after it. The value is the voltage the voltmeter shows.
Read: 200 V
